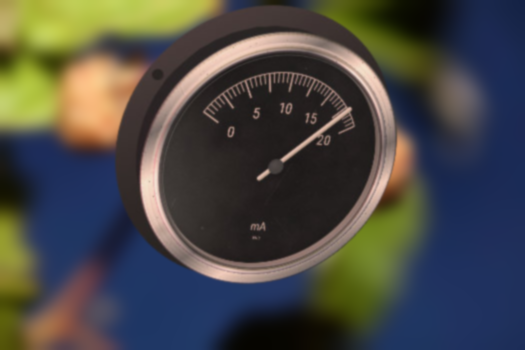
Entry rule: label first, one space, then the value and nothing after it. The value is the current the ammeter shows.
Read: 17.5 mA
